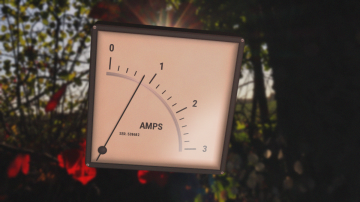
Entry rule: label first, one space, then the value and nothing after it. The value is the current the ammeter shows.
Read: 0.8 A
